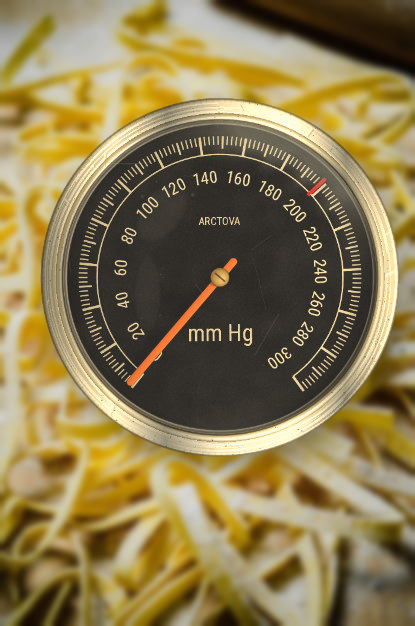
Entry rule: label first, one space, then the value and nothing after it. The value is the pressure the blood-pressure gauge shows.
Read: 2 mmHg
